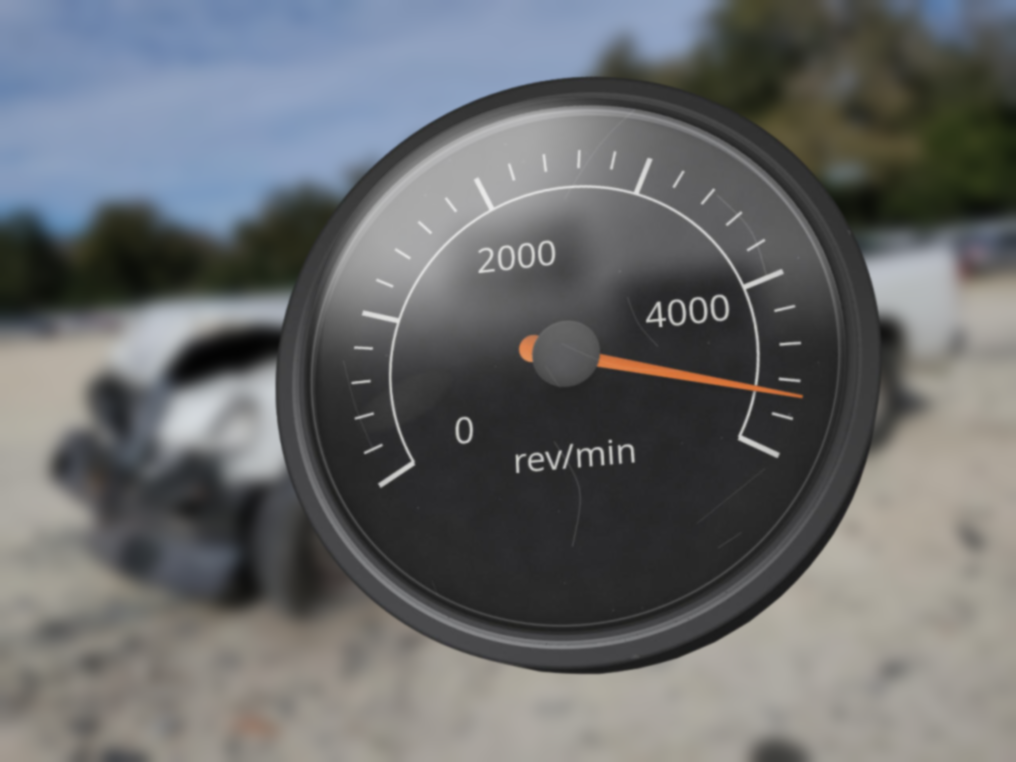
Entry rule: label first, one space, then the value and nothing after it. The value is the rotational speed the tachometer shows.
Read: 4700 rpm
